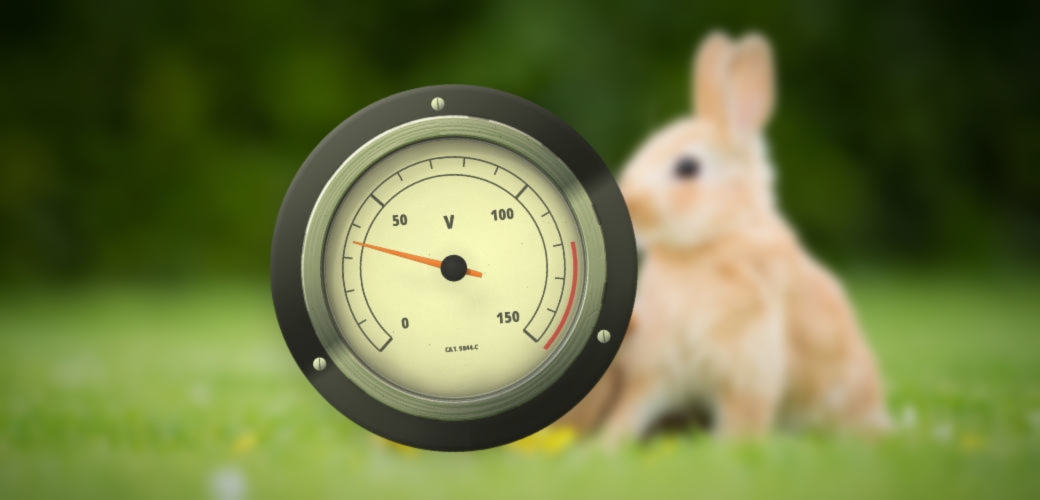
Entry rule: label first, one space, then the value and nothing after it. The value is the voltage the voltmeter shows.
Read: 35 V
